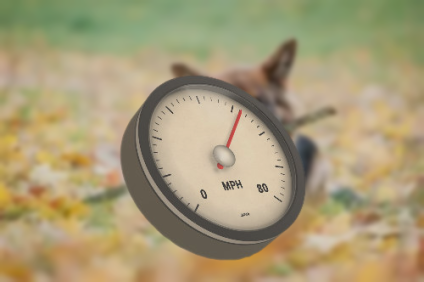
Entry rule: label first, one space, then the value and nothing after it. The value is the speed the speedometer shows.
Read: 52 mph
